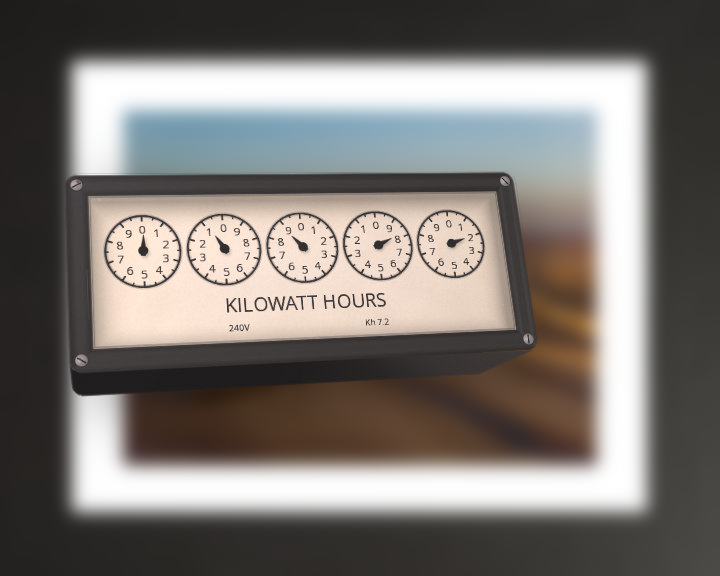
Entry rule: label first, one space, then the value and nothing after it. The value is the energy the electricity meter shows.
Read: 882 kWh
